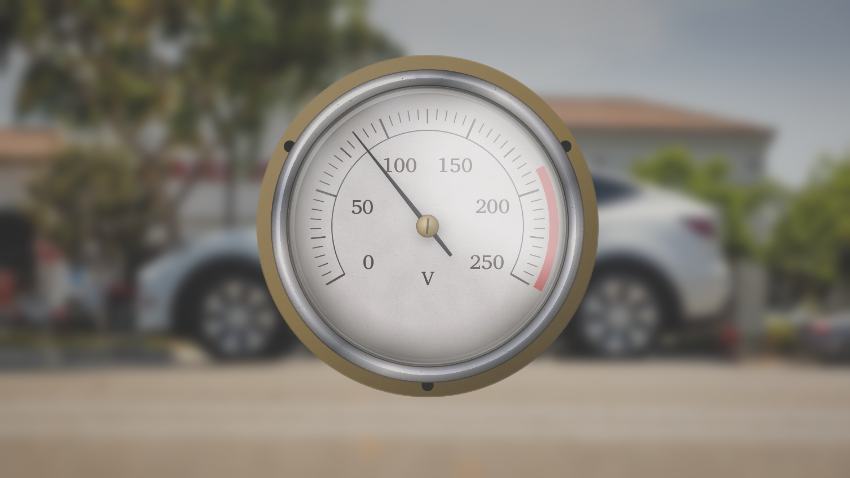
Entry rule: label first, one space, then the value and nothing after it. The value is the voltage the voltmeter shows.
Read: 85 V
